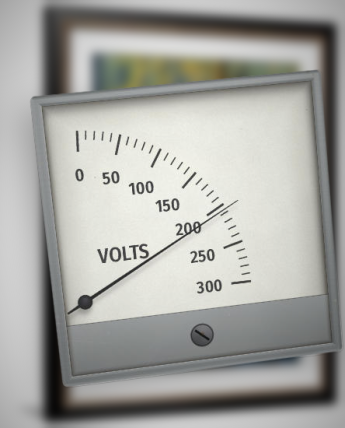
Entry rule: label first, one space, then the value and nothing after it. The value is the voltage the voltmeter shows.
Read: 205 V
